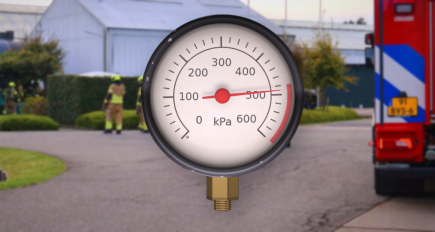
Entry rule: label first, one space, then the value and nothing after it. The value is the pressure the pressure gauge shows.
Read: 490 kPa
